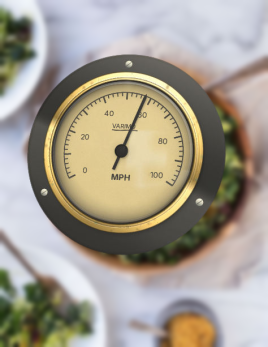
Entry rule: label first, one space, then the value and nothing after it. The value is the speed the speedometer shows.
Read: 58 mph
